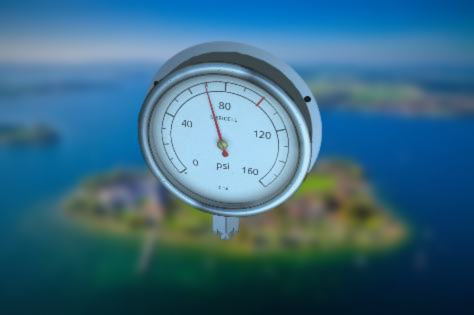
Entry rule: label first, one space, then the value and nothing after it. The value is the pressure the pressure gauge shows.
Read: 70 psi
